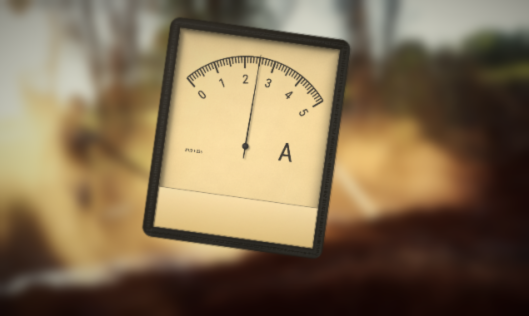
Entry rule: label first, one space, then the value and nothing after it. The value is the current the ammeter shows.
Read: 2.5 A
